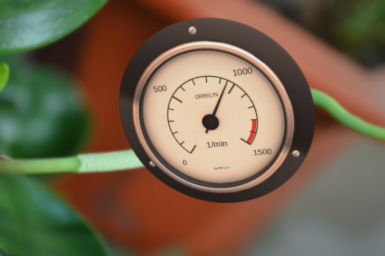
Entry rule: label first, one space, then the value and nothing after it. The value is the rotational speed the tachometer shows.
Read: 950 rpm
